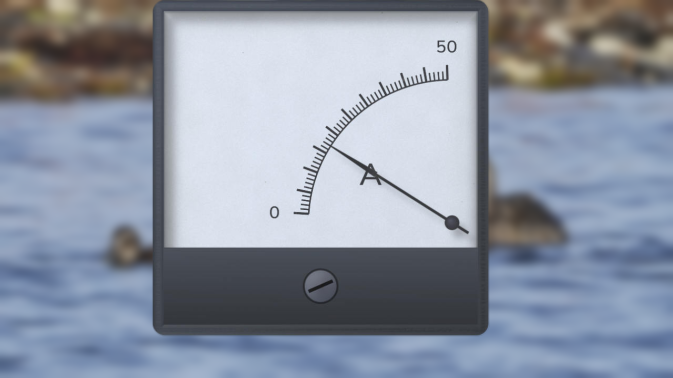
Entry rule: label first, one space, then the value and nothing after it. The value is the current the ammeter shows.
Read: 17 A
